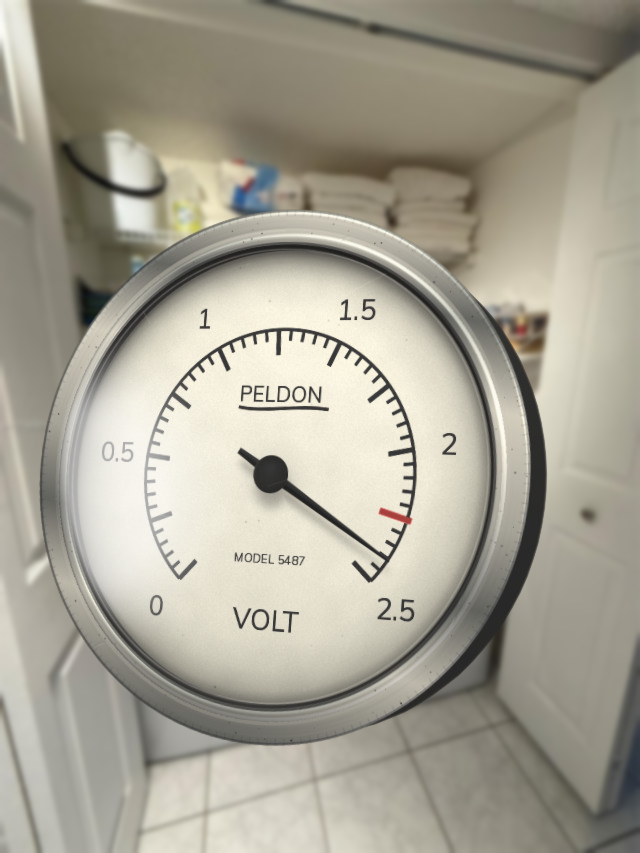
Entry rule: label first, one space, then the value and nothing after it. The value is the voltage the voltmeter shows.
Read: 2.4 V
